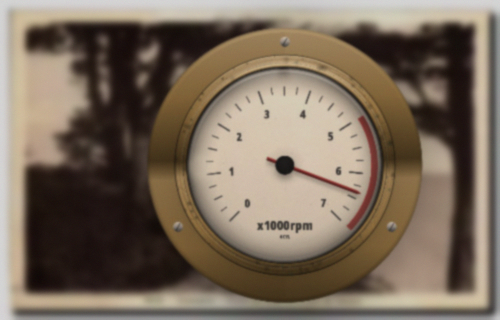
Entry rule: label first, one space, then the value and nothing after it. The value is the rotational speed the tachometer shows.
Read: 6375 rpm
